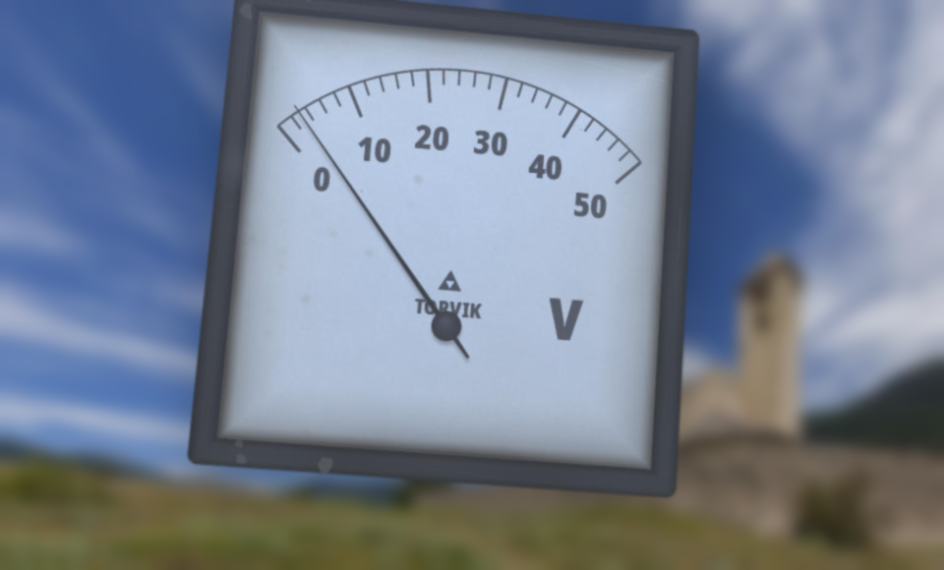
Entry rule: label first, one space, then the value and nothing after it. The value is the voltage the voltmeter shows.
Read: 3 V
